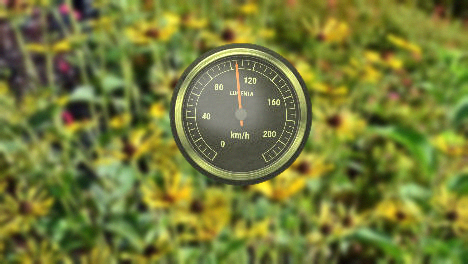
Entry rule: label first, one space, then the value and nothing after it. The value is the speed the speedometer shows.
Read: 105 km/h
